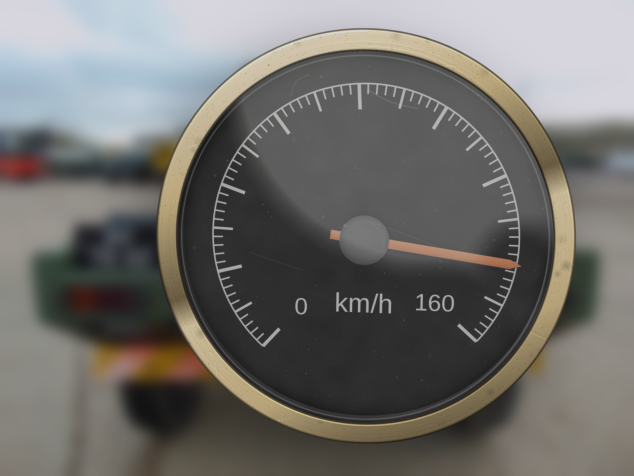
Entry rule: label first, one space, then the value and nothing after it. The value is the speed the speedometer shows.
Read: 140 km/h
